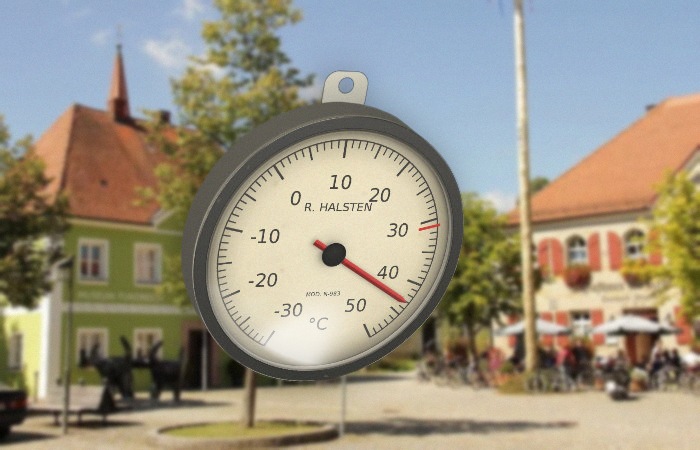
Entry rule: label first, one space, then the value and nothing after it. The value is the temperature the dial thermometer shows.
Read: 43 °C
